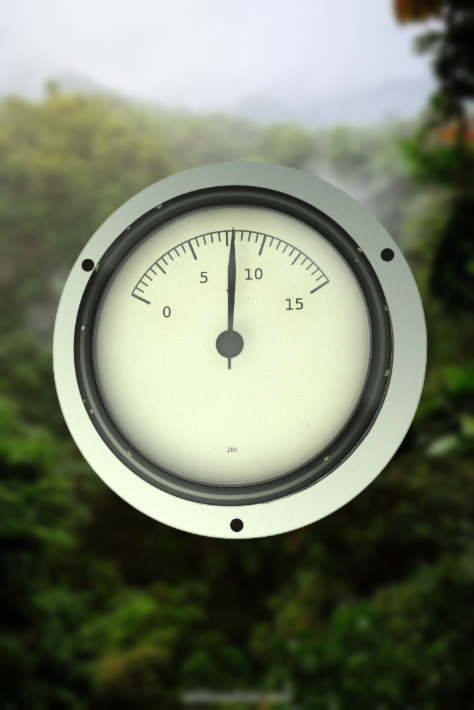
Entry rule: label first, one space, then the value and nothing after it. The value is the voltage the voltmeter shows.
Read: 8 V
